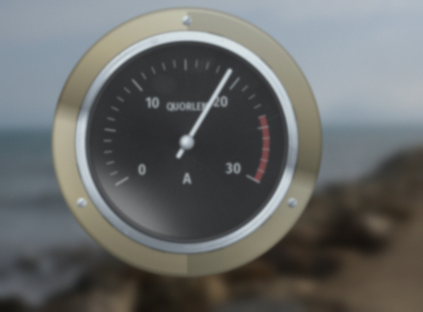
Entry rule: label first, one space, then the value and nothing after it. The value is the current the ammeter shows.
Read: 19 A
